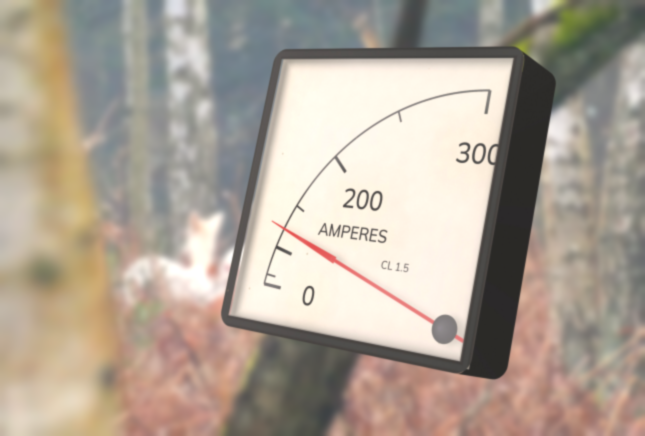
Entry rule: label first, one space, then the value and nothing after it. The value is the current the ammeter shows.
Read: 125 A
